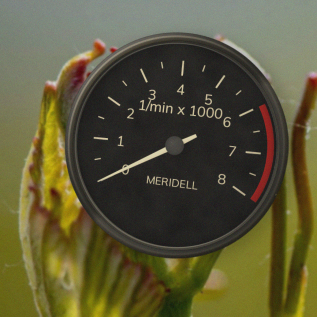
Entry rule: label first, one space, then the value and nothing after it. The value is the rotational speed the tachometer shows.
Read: 0 rpm
